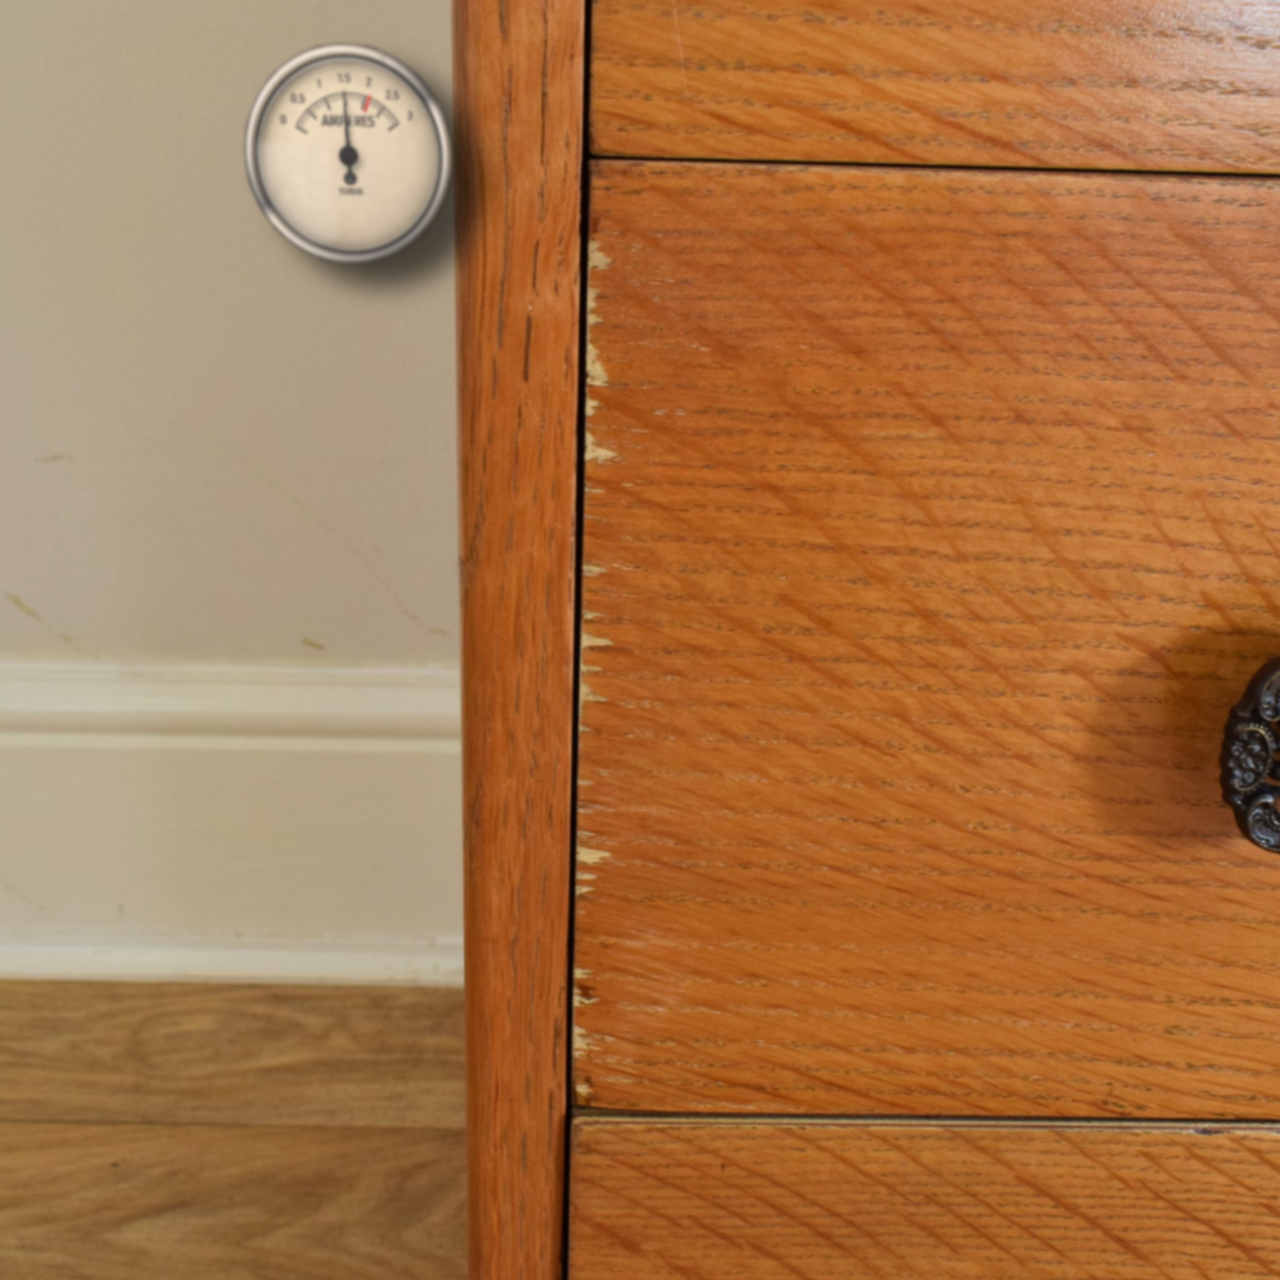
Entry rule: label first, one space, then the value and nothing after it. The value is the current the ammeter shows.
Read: 1.5 A
